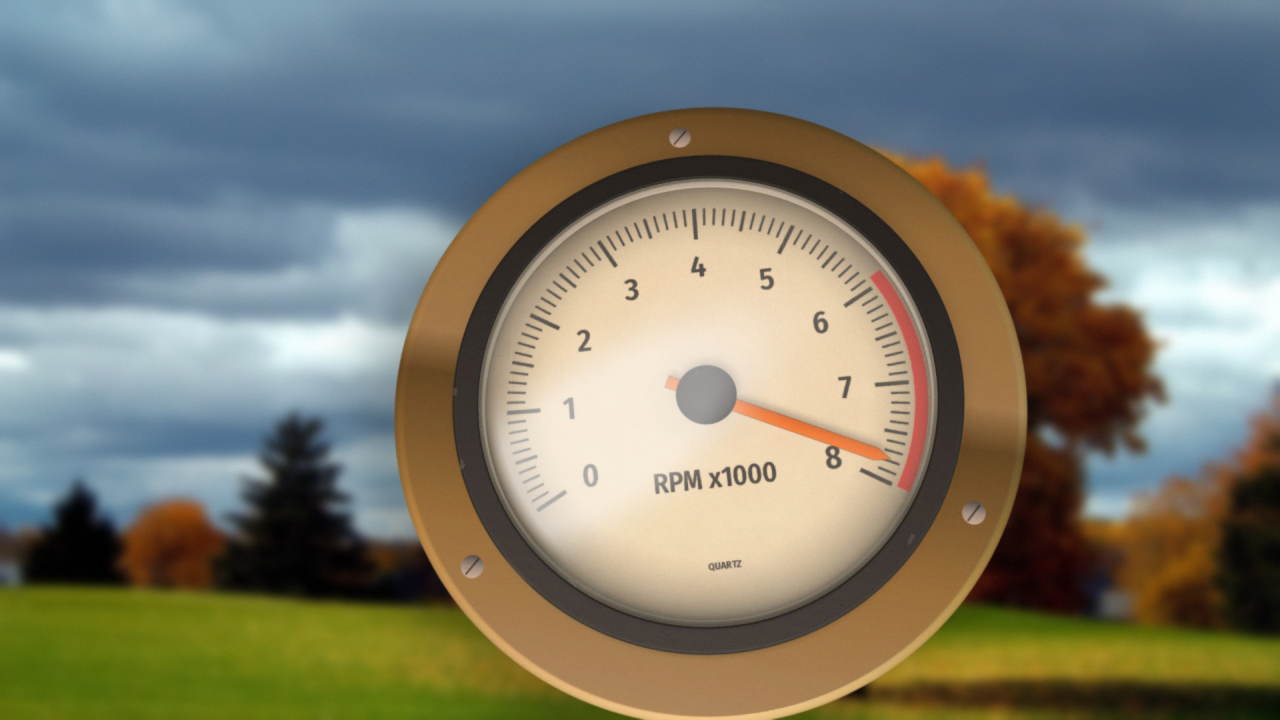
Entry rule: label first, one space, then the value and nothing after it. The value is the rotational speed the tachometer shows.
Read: 7800 rpm
